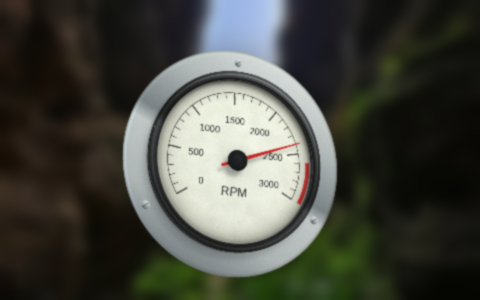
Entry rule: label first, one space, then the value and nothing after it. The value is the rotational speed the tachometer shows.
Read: 2400 rpm
